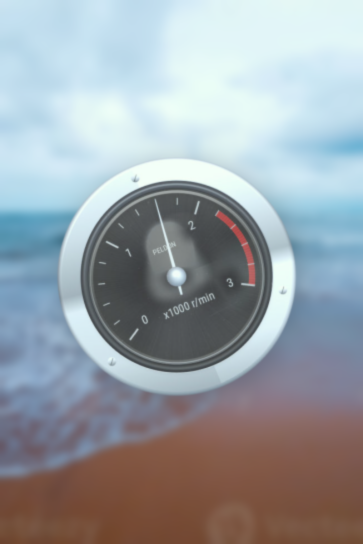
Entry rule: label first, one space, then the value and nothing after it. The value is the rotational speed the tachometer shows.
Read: 1600 rpm
